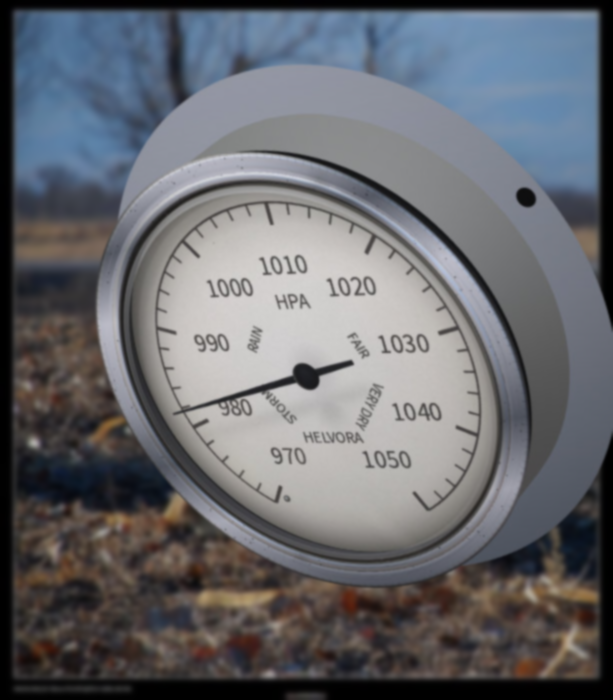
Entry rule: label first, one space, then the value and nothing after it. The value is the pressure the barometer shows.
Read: 982 hPa
